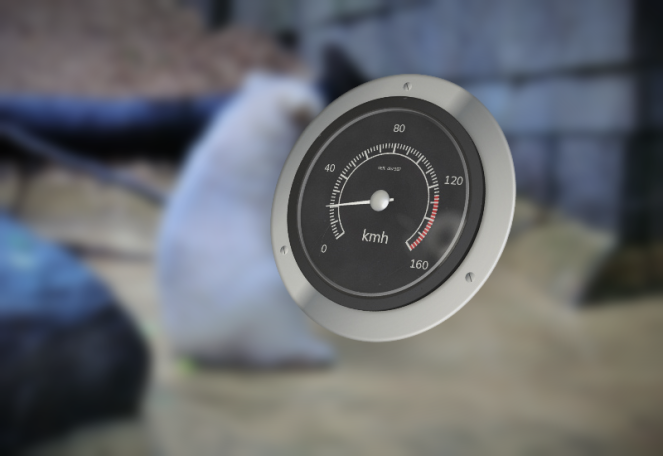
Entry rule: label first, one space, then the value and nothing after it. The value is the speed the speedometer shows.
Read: 20 km/h
